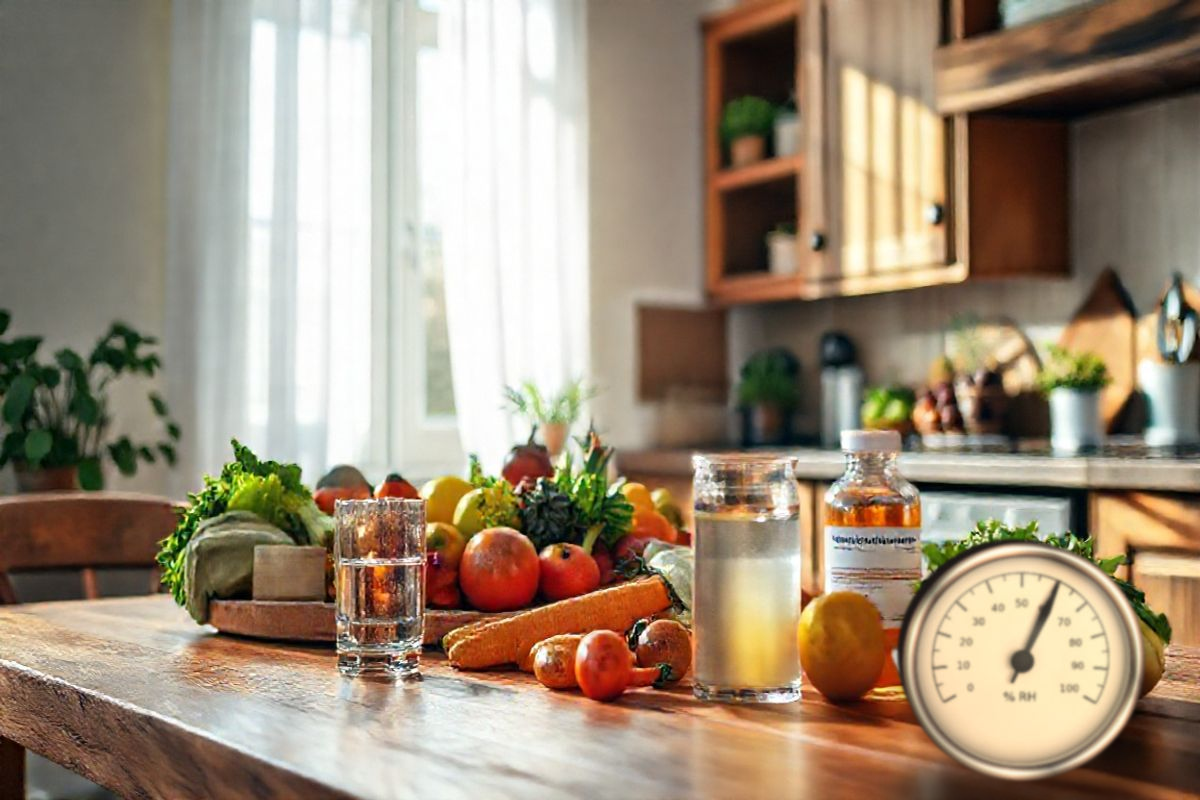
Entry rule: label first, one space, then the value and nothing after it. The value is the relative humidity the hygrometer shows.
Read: 60 %
